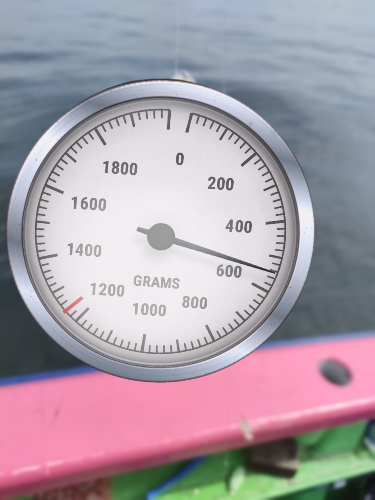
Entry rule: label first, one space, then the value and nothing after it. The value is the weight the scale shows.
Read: 540 g
